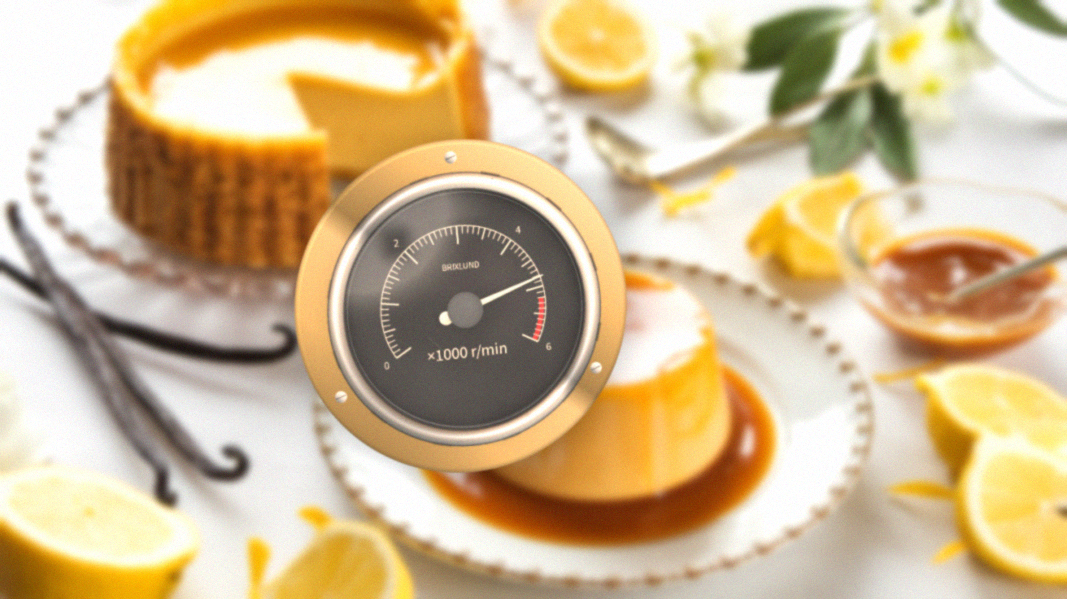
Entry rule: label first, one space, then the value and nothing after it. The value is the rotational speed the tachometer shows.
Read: 4800 rpm
